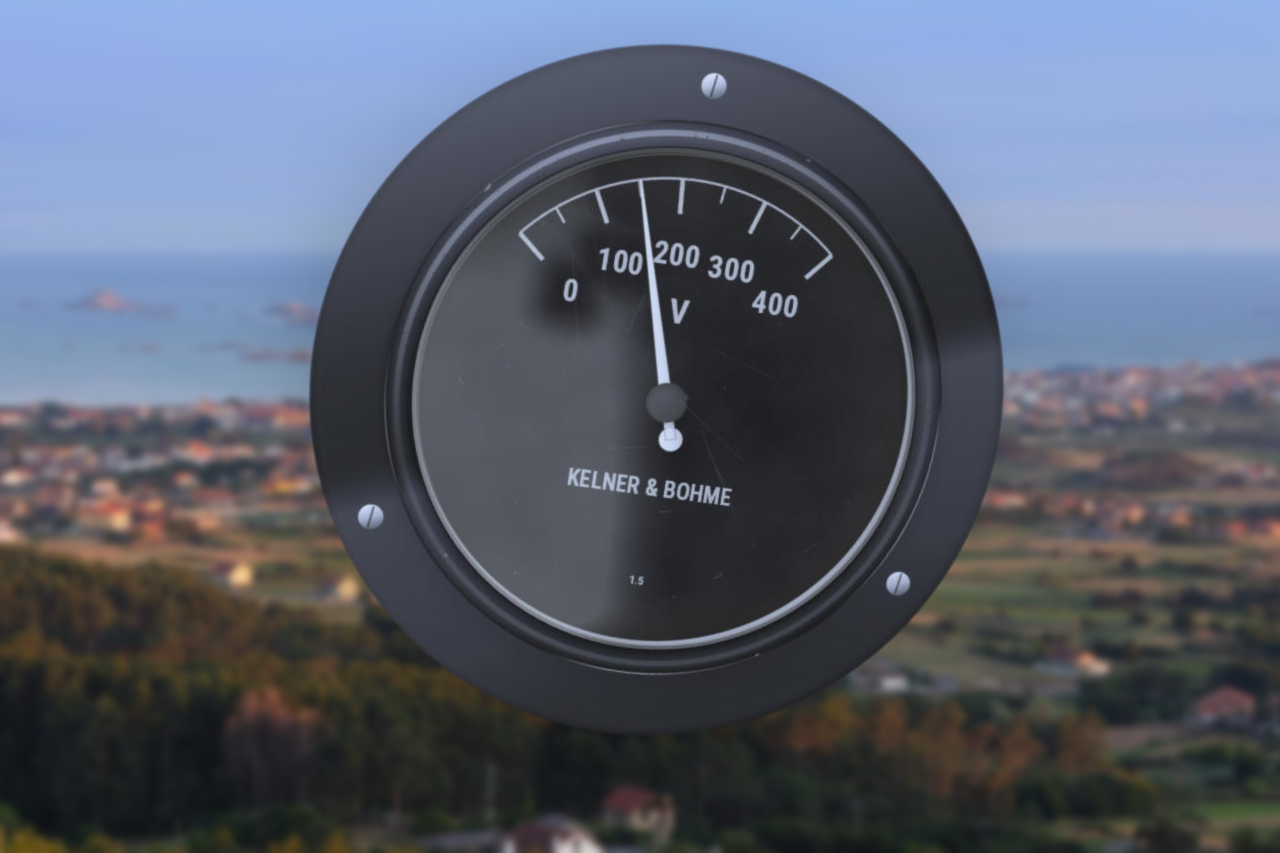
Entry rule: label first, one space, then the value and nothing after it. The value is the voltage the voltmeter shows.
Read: 150 V
